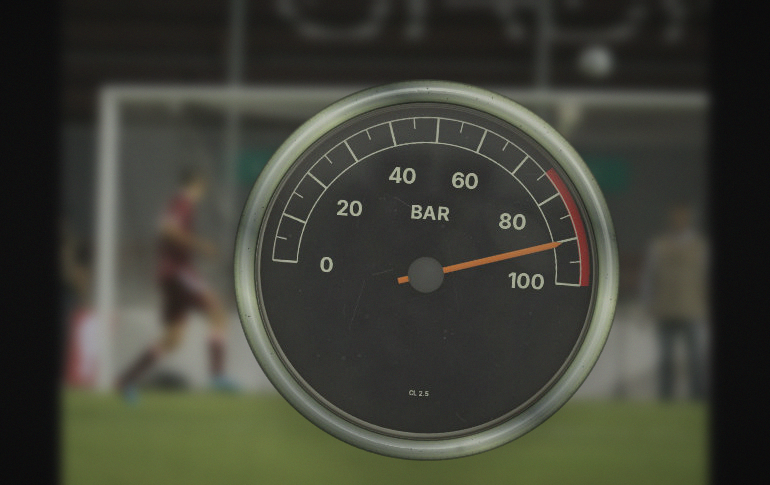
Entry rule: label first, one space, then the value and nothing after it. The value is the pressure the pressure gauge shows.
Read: 90 bar
